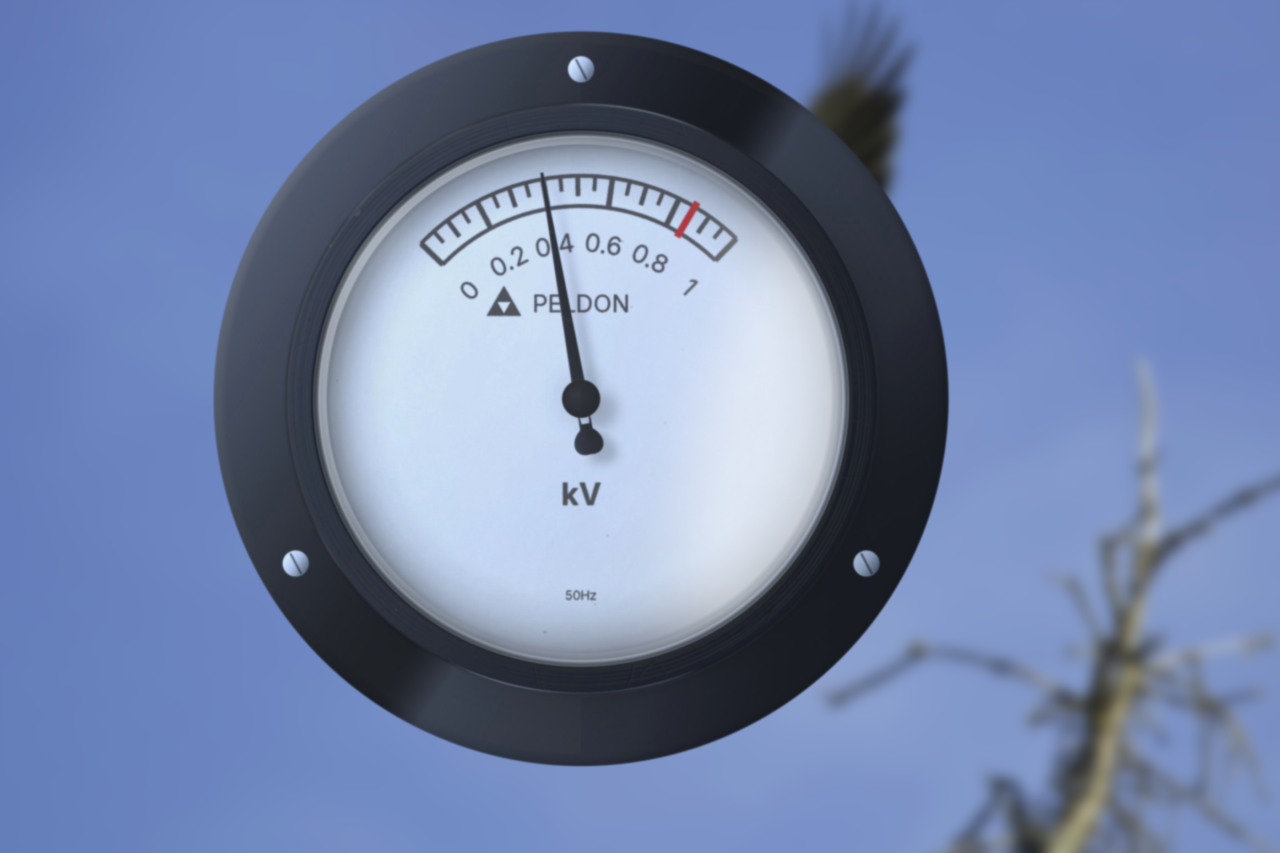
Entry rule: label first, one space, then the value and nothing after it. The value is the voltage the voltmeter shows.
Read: 0.4 kV
